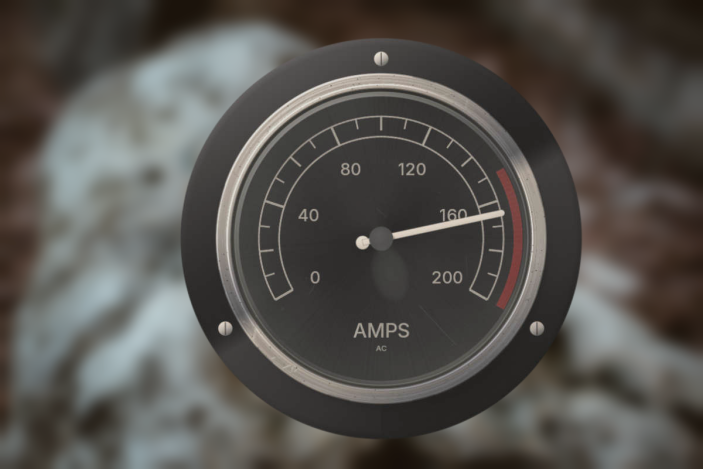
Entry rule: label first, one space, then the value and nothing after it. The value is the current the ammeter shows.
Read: 165 A
